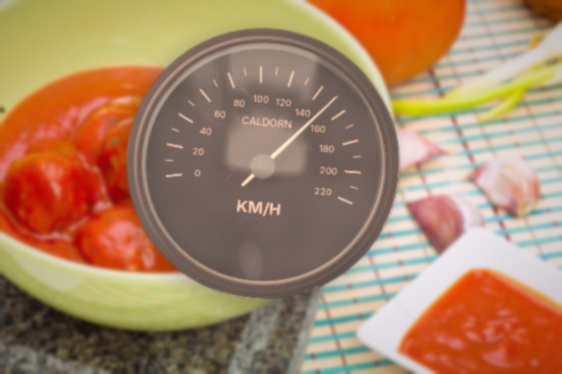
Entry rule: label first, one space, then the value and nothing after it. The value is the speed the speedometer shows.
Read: 150 km/h
